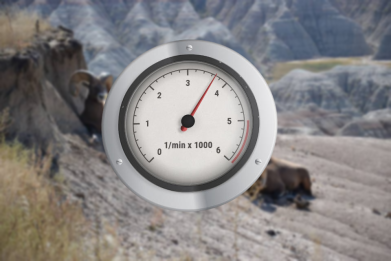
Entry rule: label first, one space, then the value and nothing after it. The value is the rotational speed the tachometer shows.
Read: 3700 rpm
